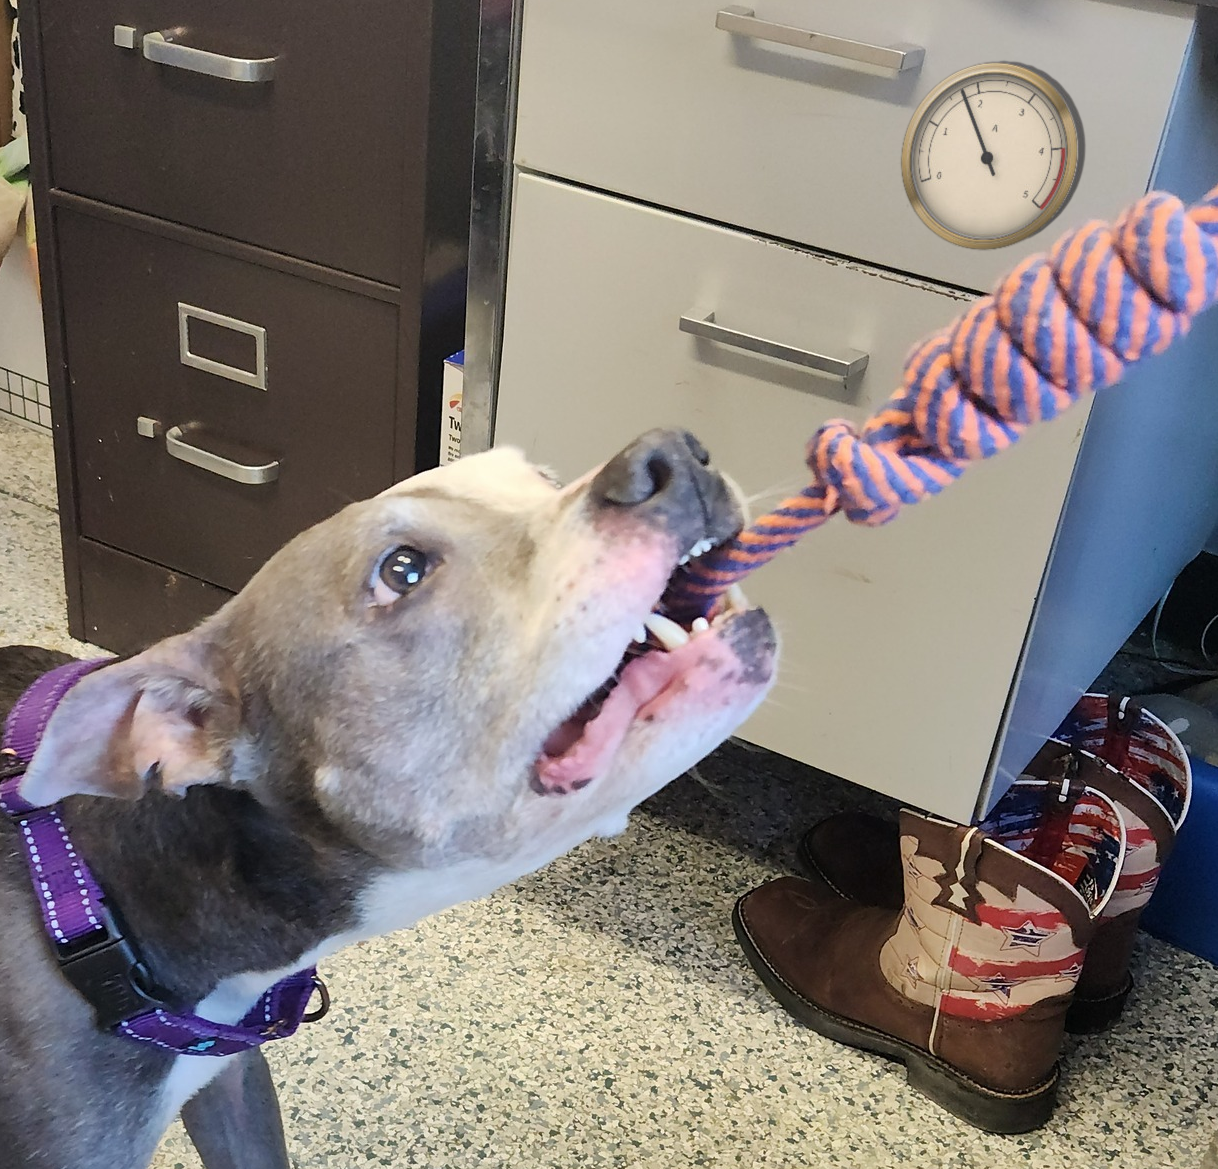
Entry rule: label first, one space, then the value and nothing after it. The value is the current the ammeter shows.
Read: 1.75 A
